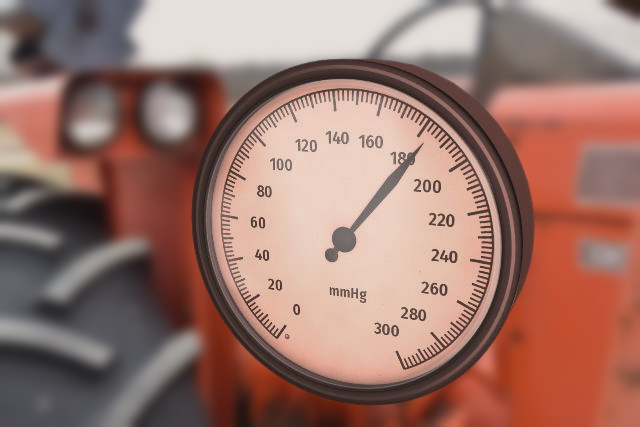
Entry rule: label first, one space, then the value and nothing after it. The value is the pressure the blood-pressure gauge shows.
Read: 184 mmHg
